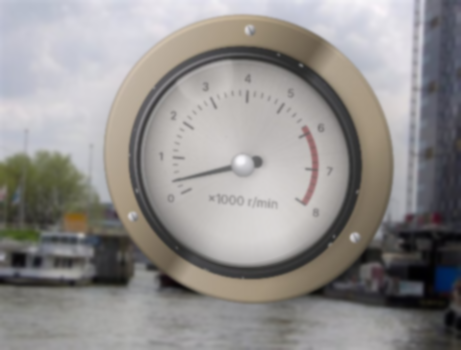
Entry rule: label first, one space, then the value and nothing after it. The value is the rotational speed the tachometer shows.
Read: 400 rpm
